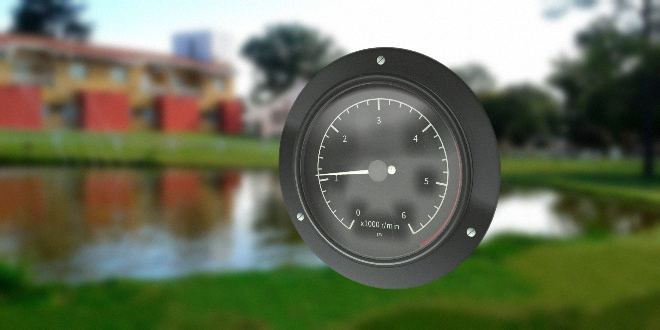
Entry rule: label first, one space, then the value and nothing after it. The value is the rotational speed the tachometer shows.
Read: 1100 rpm
